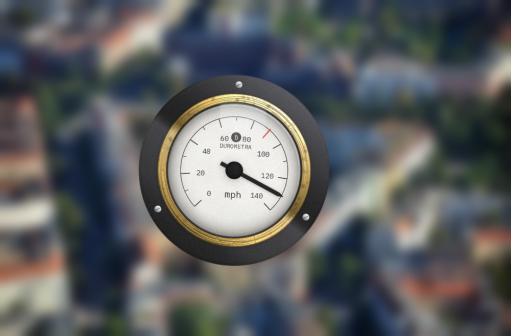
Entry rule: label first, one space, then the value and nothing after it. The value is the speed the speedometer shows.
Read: 130 mph
